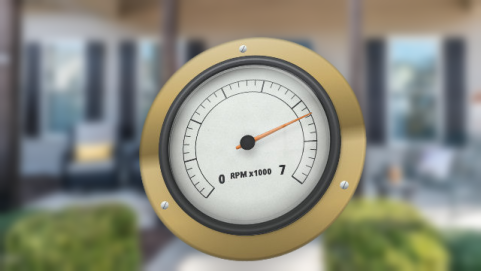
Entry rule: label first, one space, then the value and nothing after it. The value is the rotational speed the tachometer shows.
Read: 5400 rpm
